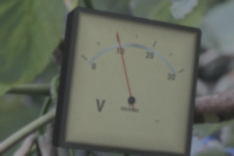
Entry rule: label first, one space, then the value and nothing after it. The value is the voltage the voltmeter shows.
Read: 10 V
